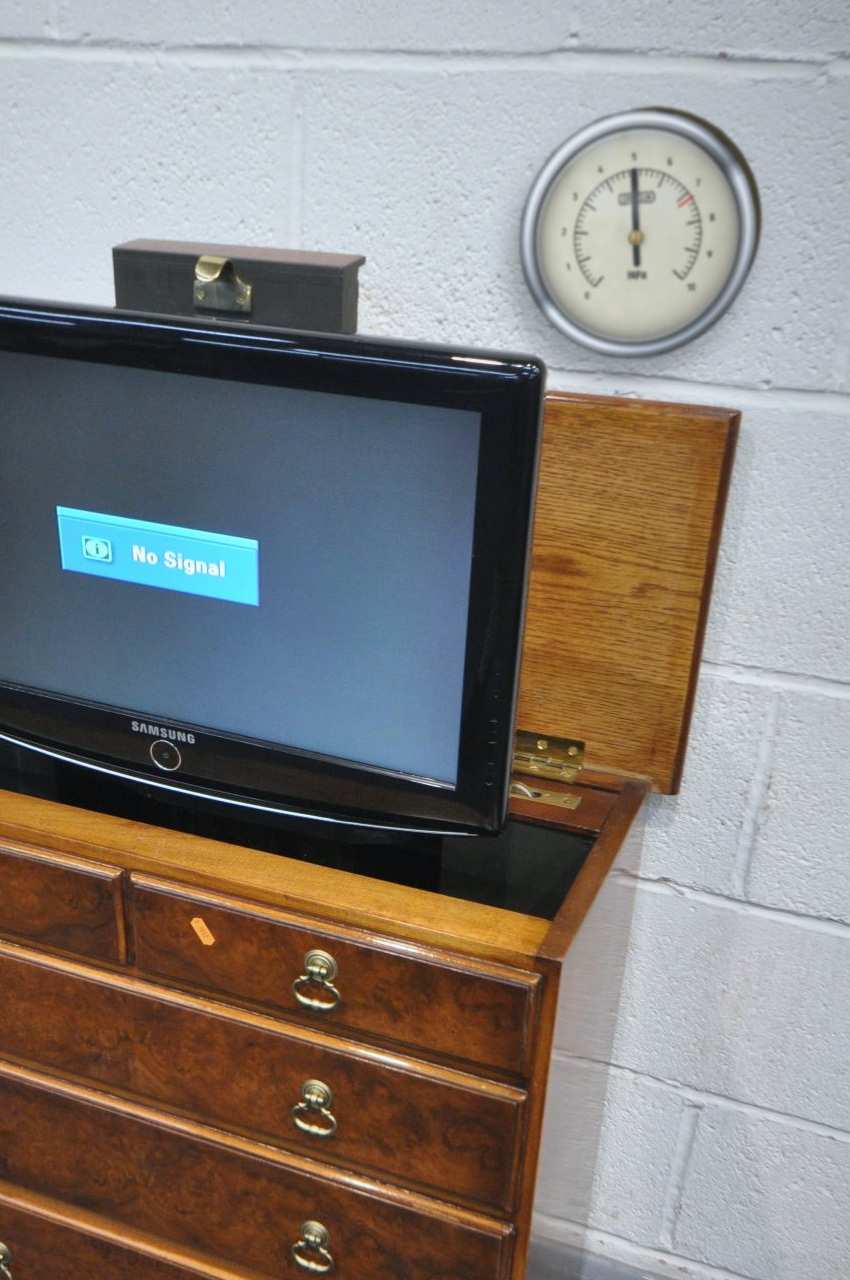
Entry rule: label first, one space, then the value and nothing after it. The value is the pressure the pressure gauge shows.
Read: 5 MPa
